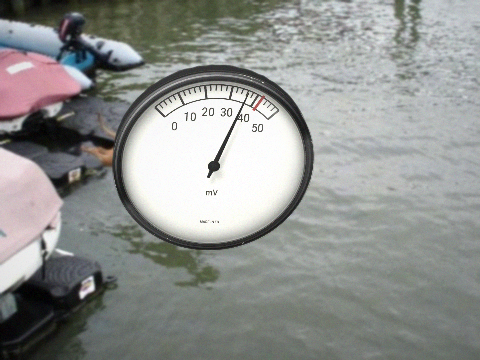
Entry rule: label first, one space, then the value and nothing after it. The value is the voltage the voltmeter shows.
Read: 36 mV
